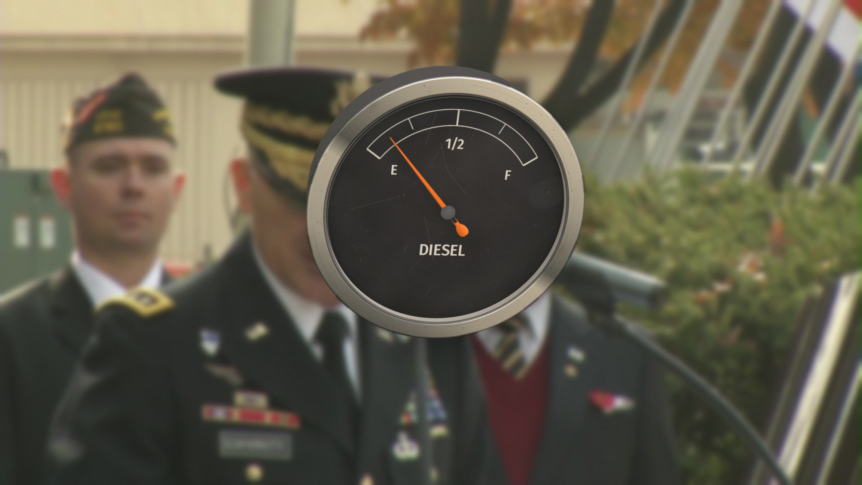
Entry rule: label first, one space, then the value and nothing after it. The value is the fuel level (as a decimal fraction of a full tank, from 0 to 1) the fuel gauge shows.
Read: 0.125
